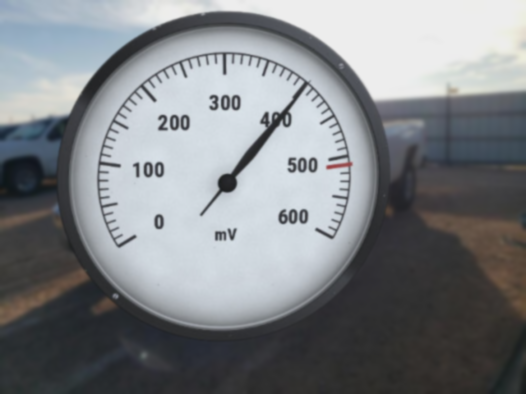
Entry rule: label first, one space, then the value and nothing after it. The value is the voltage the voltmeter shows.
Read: 400 mV
